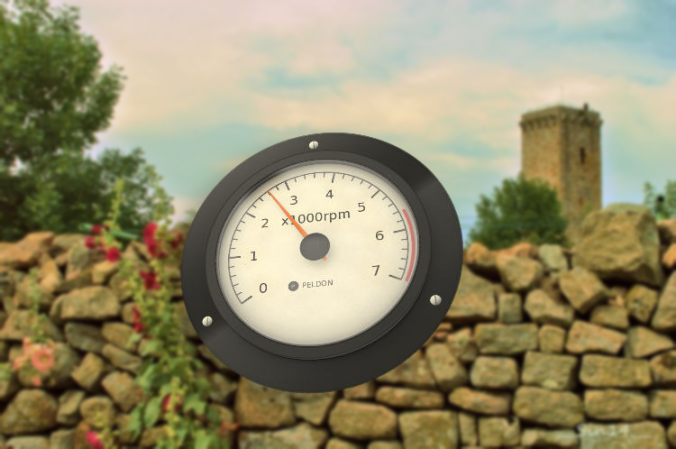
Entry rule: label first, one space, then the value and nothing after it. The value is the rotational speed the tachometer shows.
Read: 2600 rpm
